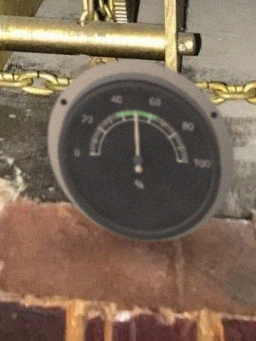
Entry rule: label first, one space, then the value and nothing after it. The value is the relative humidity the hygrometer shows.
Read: 50 %
